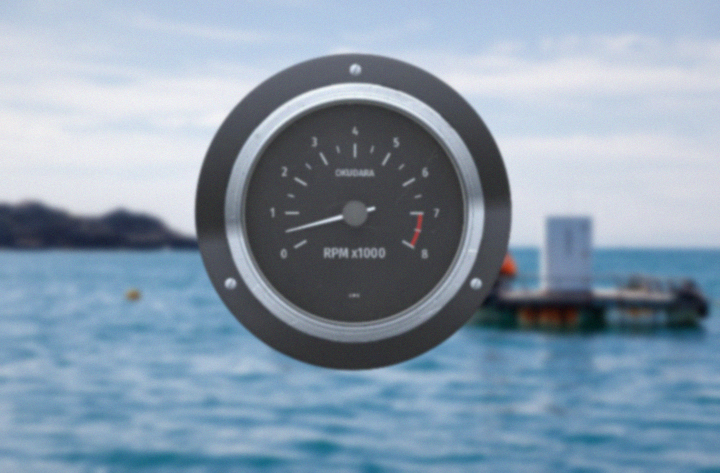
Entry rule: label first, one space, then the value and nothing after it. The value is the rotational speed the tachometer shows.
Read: 500 rpm
